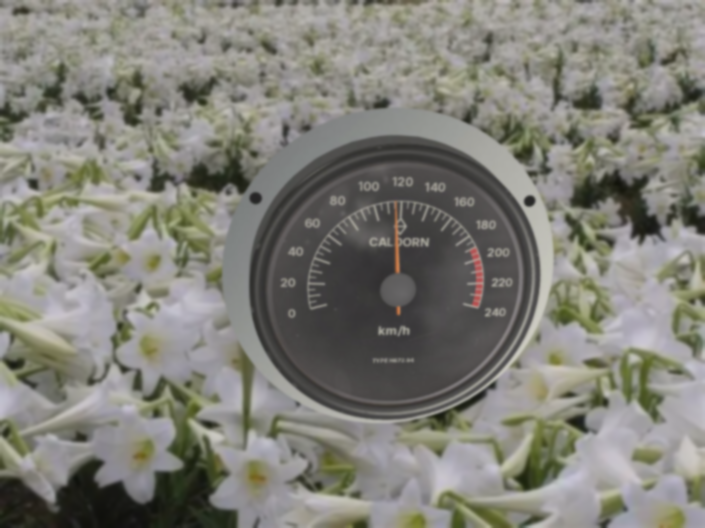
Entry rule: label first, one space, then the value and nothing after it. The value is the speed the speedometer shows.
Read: 115 km/h
